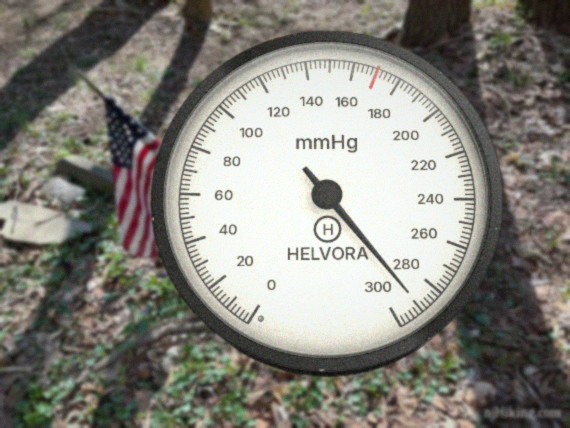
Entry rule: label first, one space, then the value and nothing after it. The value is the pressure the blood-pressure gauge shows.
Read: 290 mmHg
